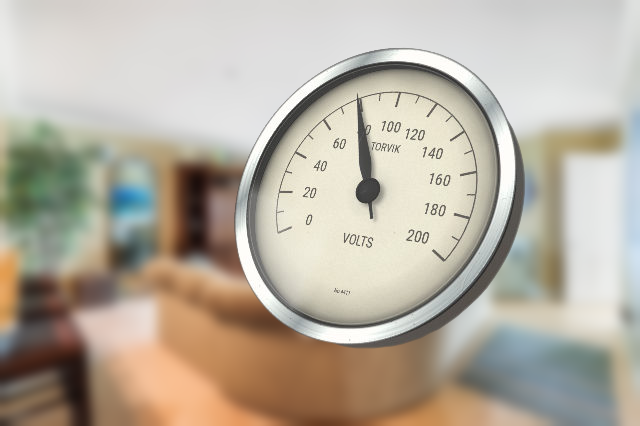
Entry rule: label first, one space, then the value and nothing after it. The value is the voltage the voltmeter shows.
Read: 80 V
